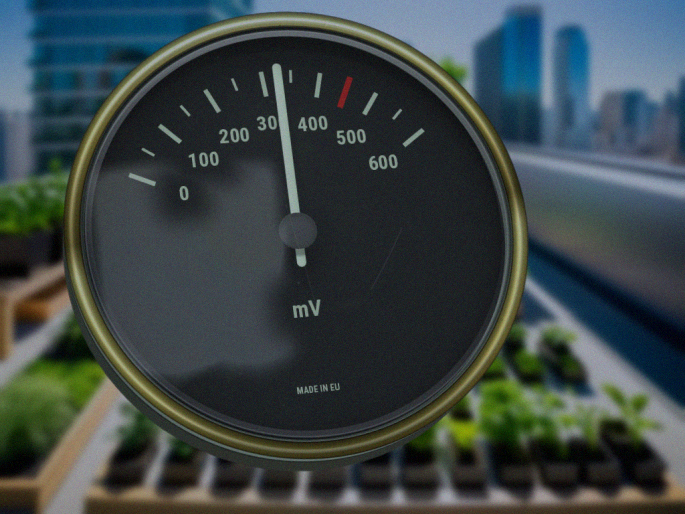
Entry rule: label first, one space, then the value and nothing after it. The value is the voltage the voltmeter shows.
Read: 325 mV
